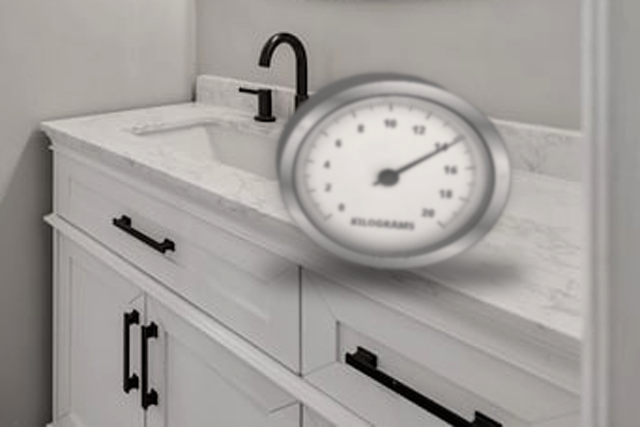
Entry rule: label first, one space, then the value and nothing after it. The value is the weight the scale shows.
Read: 14 kg
